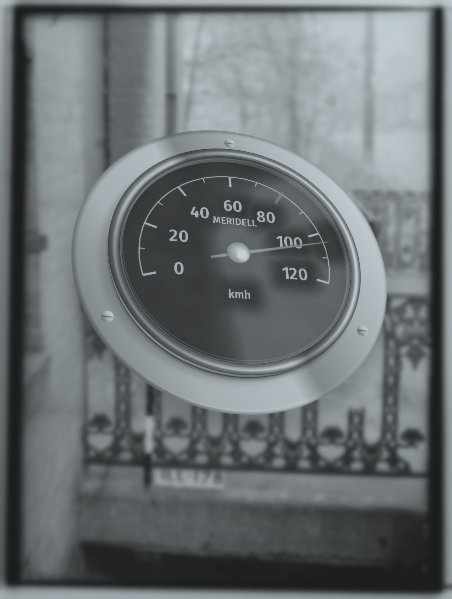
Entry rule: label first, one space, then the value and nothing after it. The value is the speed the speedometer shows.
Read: 105 km/h
